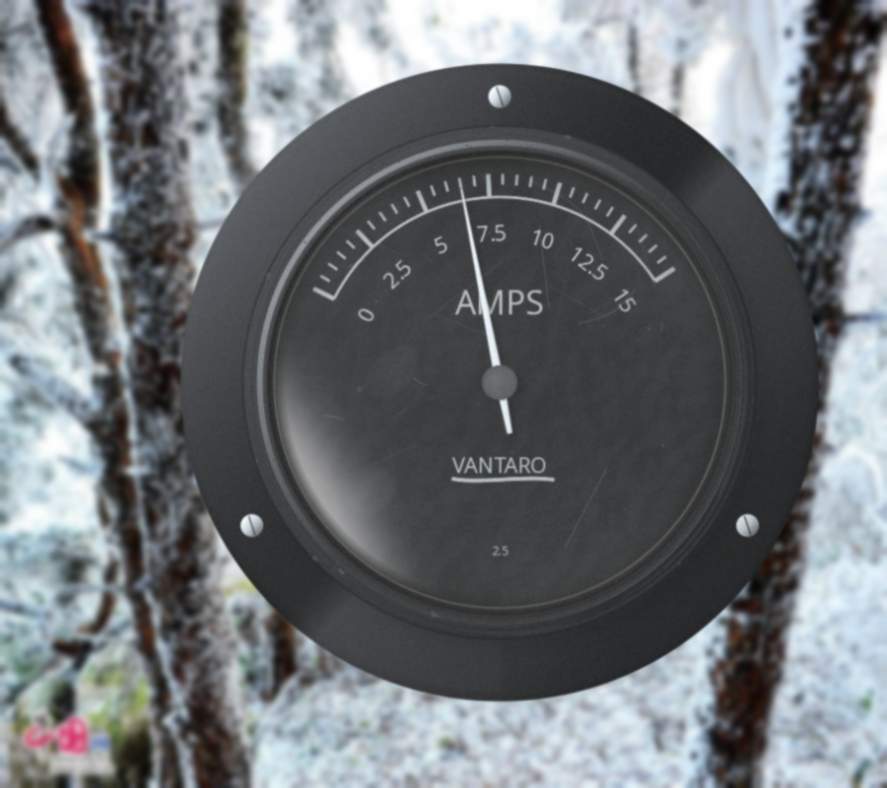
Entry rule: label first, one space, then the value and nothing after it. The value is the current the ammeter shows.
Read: 6.5 A
